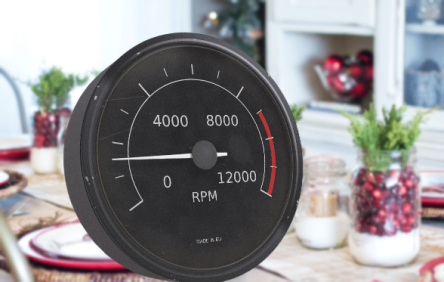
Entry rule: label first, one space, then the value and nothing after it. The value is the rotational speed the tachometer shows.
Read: 1500 rpm
